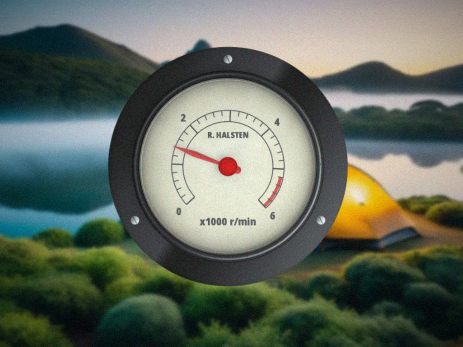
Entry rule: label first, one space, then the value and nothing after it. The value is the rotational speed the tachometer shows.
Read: 1400 rpm
